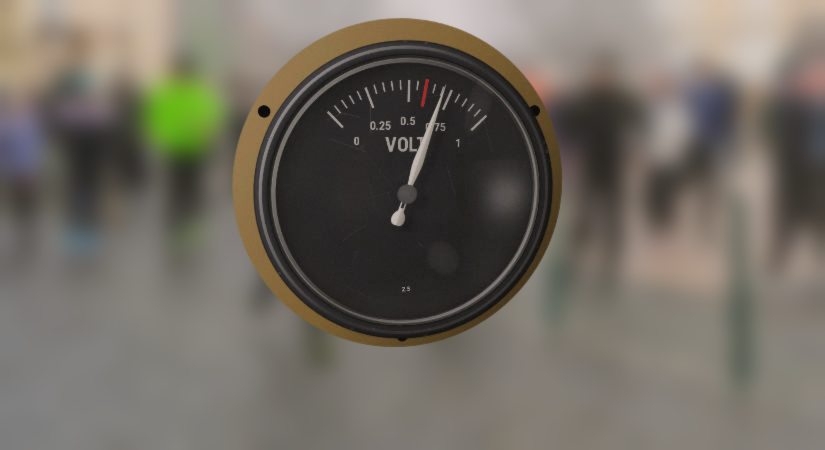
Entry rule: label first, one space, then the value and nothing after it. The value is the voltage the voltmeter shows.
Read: 0.7 V
